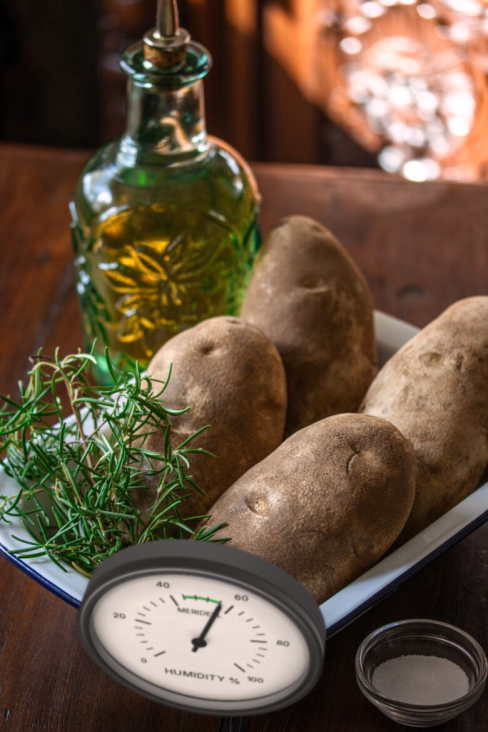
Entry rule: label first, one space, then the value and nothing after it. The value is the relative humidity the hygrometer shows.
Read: 56 %
